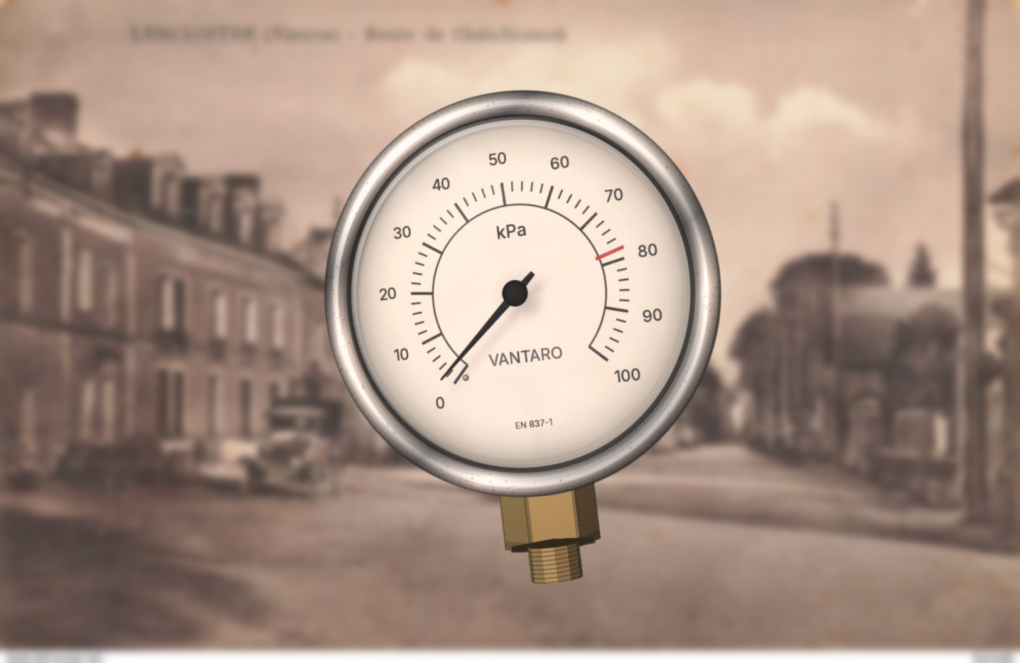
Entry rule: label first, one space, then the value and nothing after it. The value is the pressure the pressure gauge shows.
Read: 2 kPa
